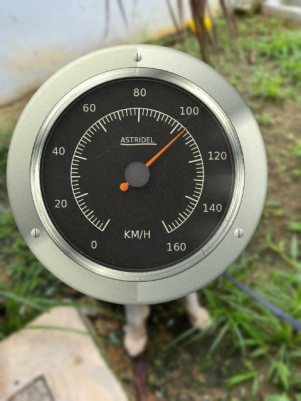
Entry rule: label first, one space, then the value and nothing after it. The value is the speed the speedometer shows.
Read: 104 km/h
